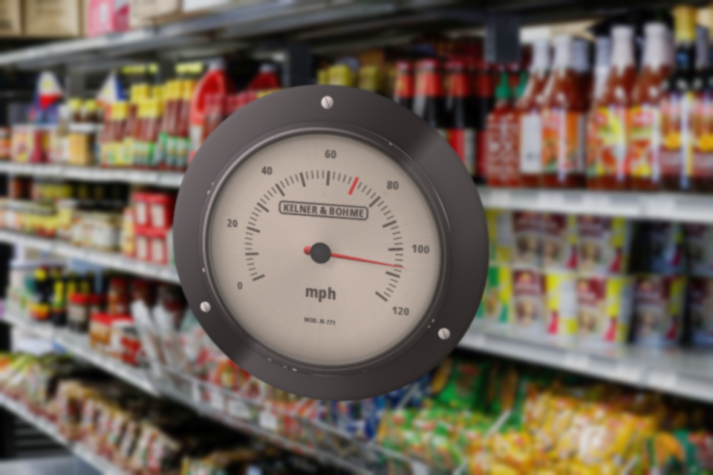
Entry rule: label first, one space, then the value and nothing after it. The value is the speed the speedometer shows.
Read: 106 mph
